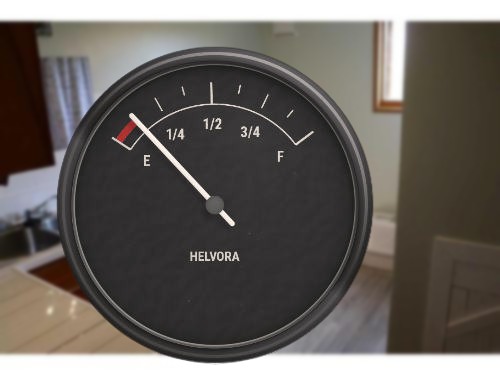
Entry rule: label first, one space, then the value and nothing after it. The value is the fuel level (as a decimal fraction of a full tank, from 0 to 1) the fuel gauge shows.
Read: 0.125
